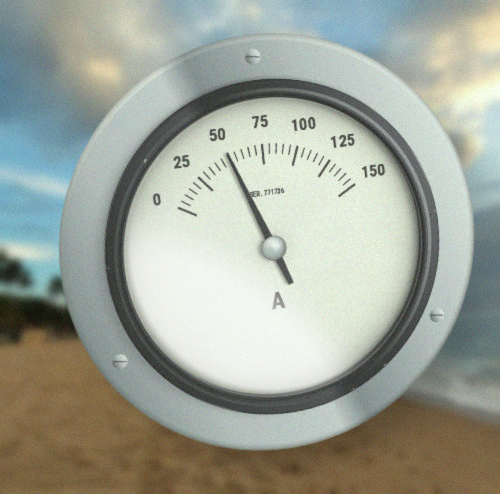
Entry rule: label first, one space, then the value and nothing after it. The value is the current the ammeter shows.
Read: 50 A
